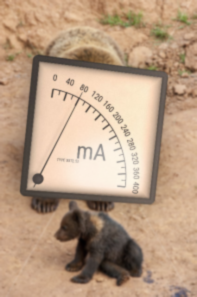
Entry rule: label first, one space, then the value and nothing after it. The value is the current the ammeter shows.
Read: 80 mA
